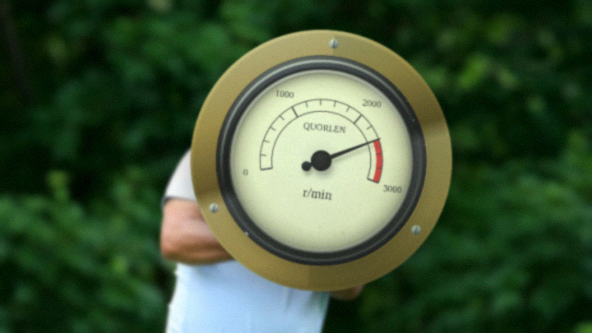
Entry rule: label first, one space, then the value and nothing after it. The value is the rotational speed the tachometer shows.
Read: 2400 rpm
